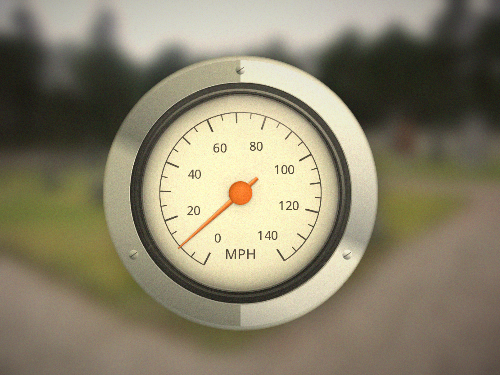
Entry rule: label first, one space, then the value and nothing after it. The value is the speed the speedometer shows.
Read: 10 mph
